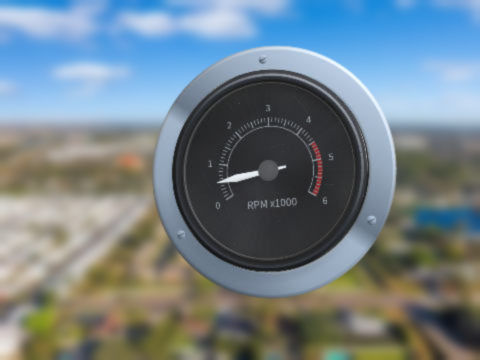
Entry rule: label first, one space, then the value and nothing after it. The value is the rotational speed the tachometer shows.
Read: 500 rpm
